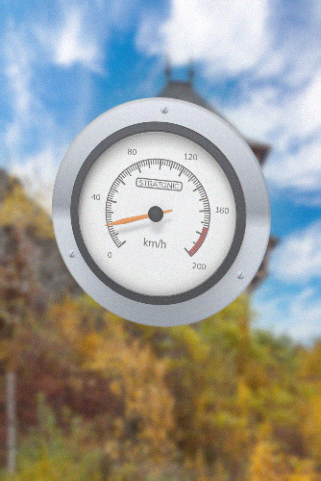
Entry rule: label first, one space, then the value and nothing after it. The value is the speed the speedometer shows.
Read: 20 km/h
